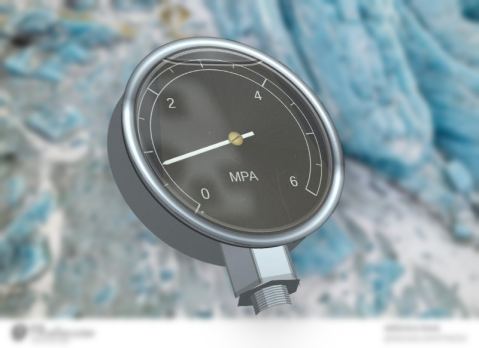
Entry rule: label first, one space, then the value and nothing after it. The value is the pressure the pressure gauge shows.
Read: 0.75 MPa
